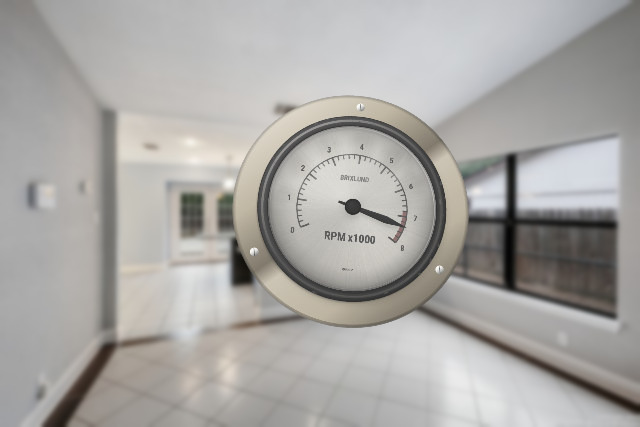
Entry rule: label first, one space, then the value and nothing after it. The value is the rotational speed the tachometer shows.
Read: 7400 rpm
